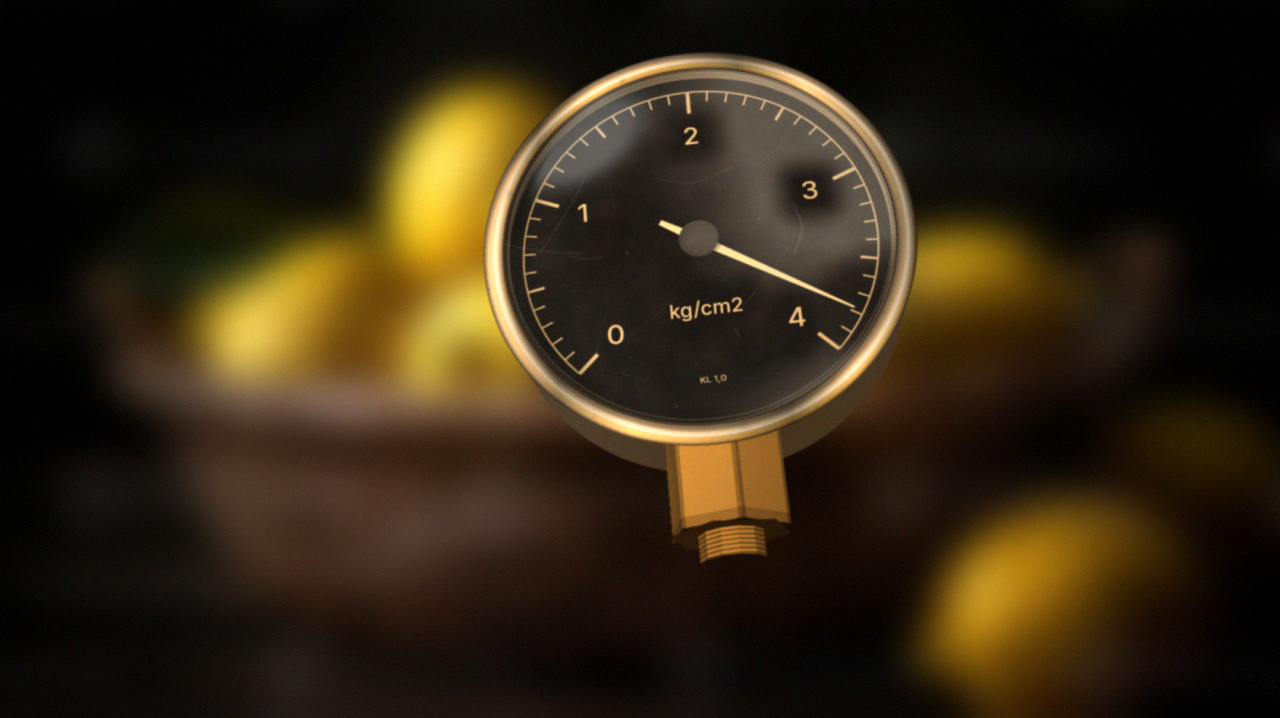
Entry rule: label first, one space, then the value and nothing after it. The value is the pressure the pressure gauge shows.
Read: 3.8 kg/cm²
